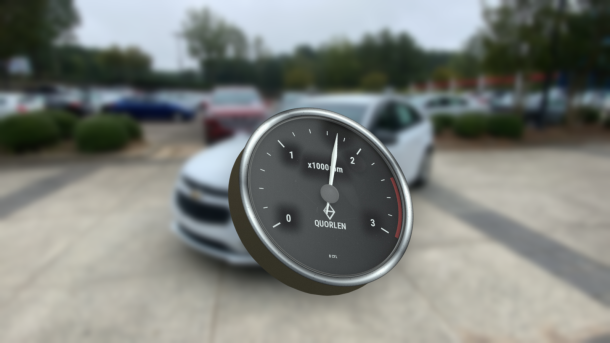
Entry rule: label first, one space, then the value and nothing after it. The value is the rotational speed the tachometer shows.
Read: 1700 rpm
